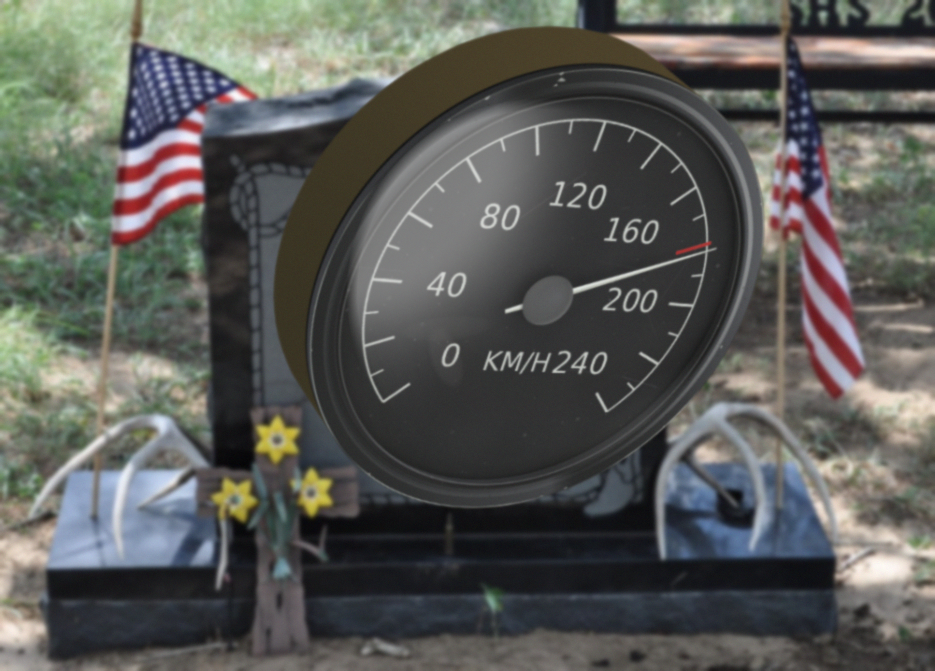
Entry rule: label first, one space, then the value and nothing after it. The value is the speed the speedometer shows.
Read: 180 km/h
